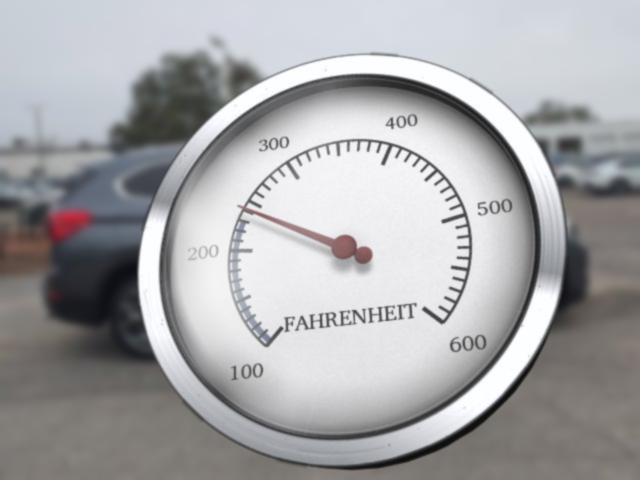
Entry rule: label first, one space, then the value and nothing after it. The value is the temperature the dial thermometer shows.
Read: 240 °F
